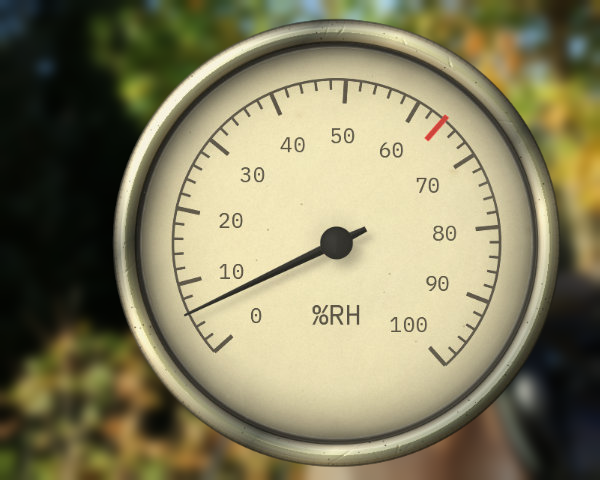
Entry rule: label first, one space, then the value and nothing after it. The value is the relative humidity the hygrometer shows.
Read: 6 %
